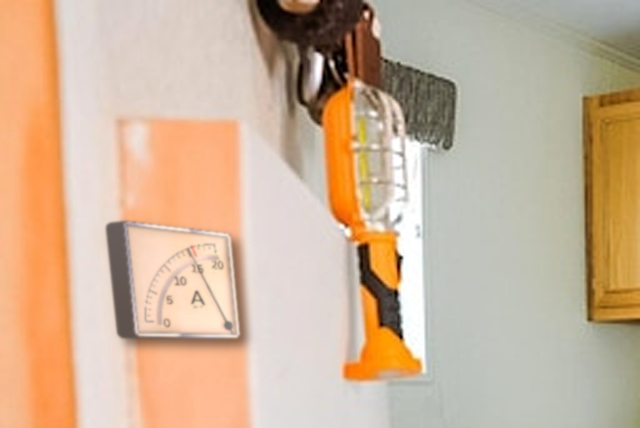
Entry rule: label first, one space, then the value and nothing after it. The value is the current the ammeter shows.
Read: 15 A
